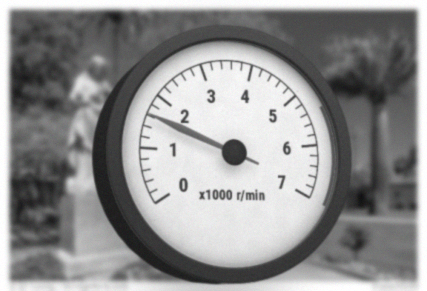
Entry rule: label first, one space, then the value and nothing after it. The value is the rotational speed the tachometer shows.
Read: 1600 rpm
